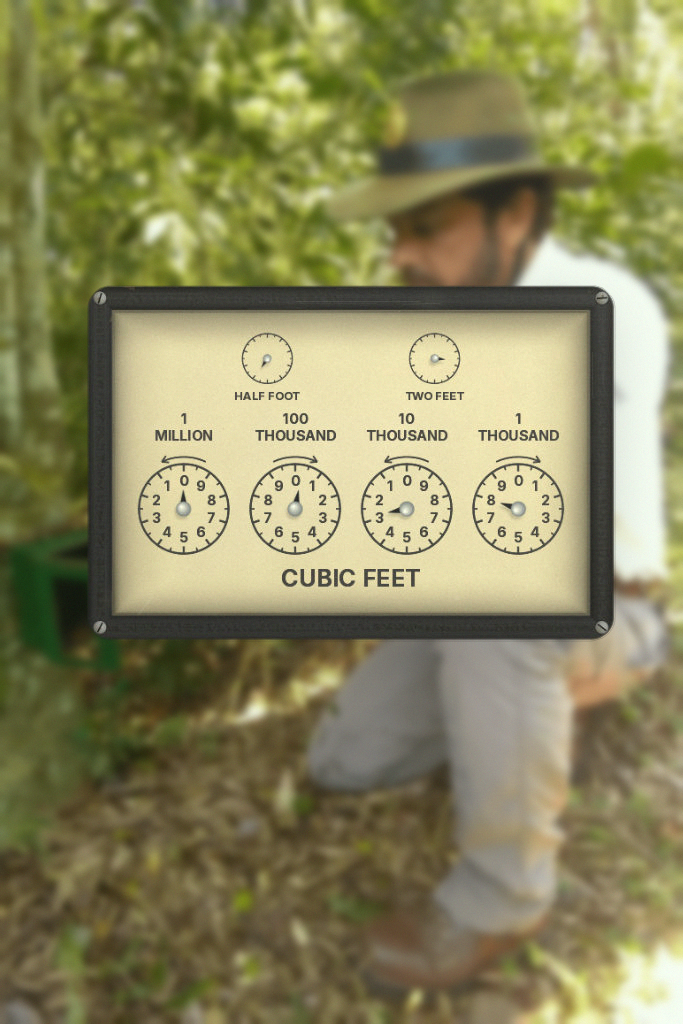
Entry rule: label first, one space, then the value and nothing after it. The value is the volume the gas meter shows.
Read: 2800 ft³
